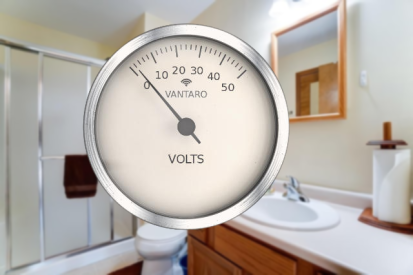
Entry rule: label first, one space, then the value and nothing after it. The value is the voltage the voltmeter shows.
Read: 2 V
